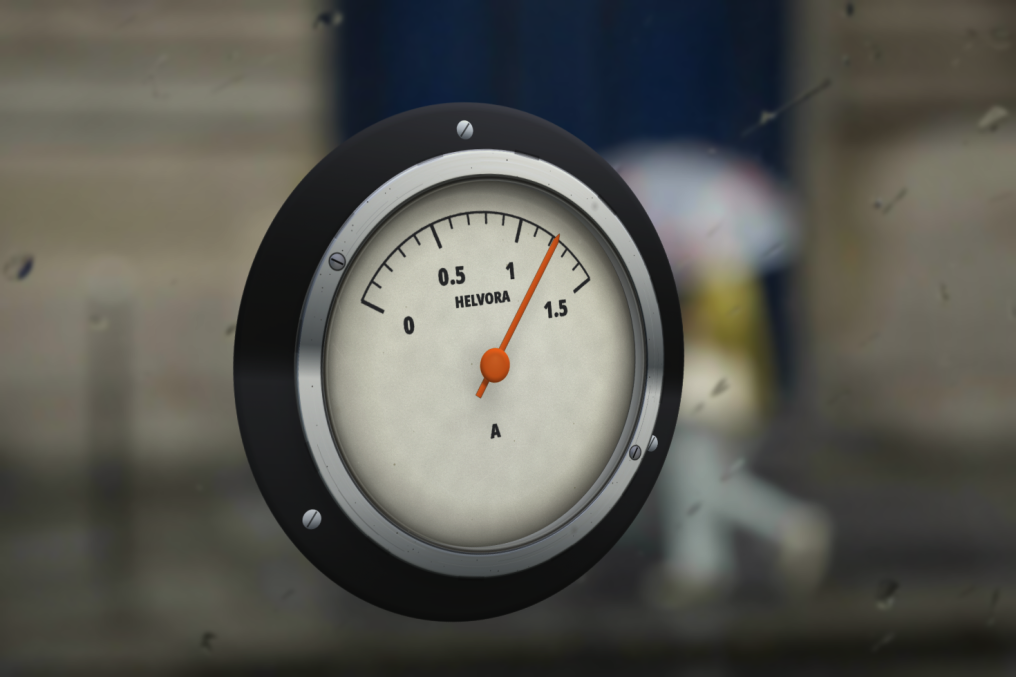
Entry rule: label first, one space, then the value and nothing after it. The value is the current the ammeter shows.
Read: 1.2 A
